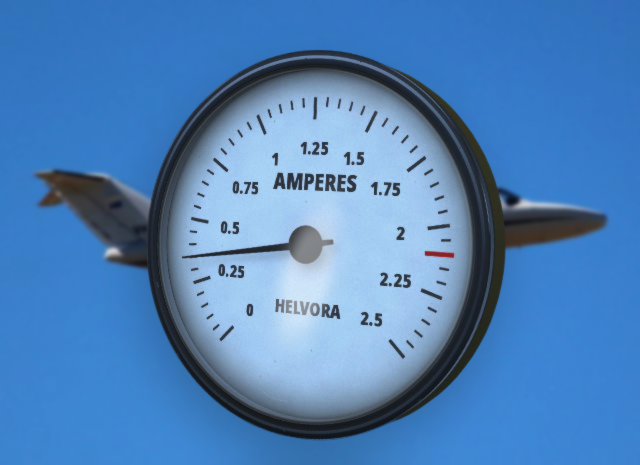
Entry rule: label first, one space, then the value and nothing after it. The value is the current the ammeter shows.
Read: 0.35 A
